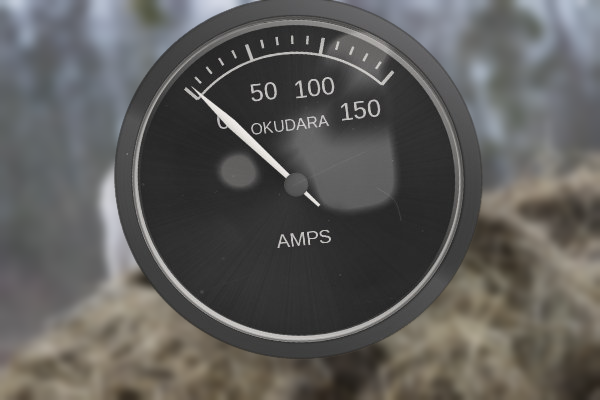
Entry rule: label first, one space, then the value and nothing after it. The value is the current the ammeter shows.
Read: 5 A
